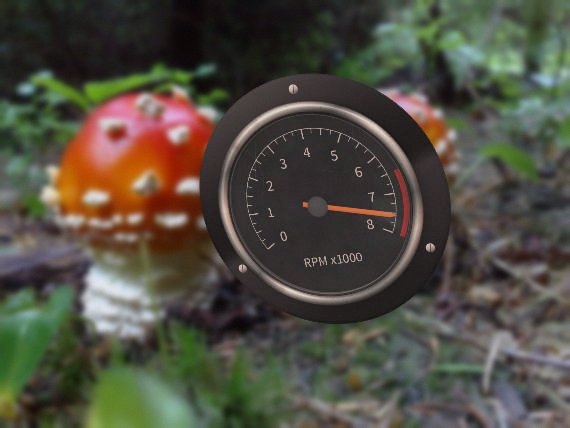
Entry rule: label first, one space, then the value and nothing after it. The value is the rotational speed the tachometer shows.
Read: 7500 rpm
